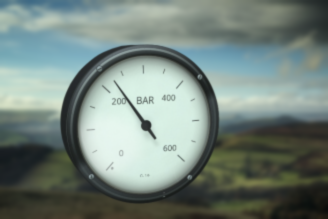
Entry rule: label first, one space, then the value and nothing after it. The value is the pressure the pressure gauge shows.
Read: 225 bar
